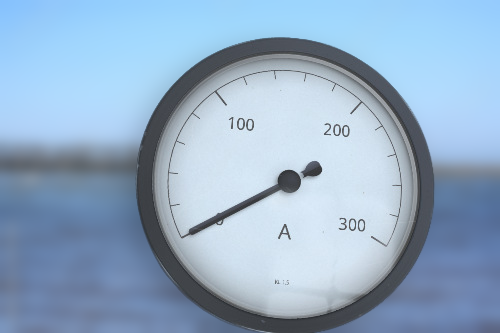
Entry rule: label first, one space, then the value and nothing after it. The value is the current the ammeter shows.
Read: 0 A
